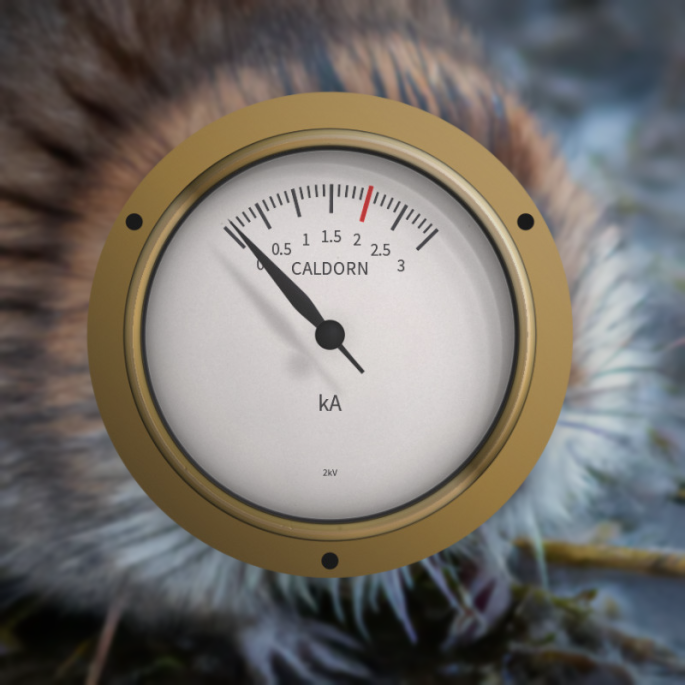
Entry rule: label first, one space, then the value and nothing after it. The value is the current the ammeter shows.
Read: 0.1 kA
